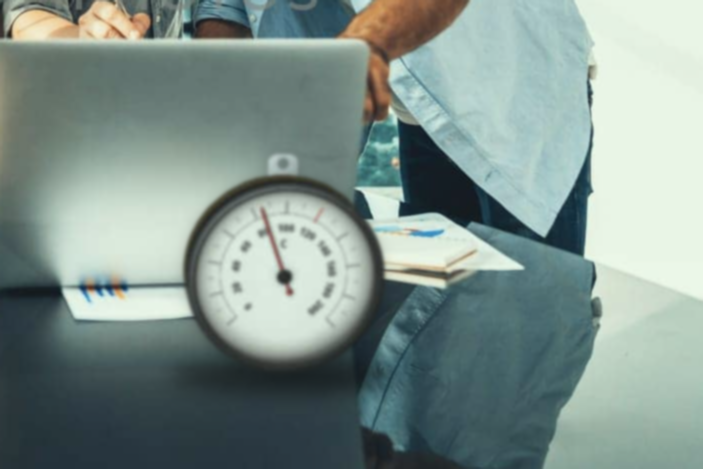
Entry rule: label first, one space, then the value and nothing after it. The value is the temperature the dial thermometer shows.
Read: 85 °C
